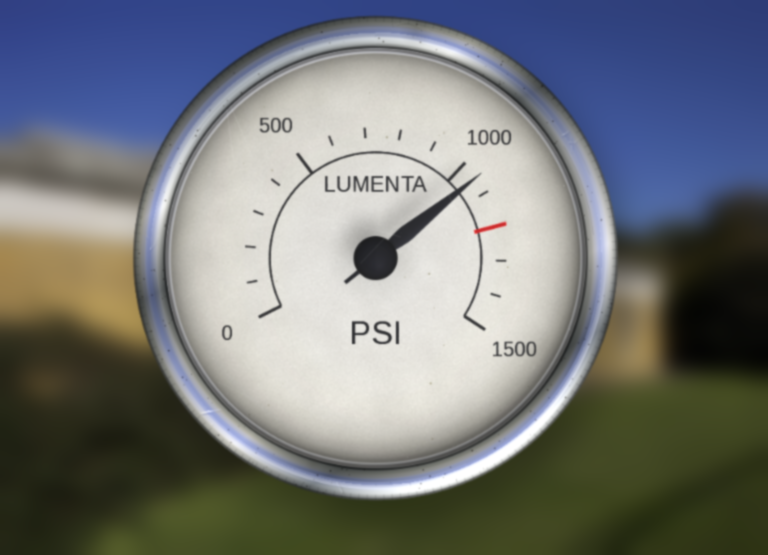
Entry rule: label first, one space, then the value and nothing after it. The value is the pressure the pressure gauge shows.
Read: 1050 psi
